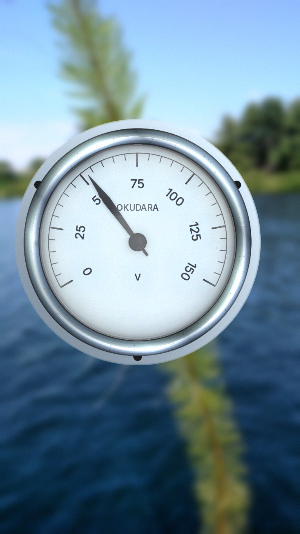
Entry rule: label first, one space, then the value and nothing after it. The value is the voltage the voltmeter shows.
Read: 52.5 V
